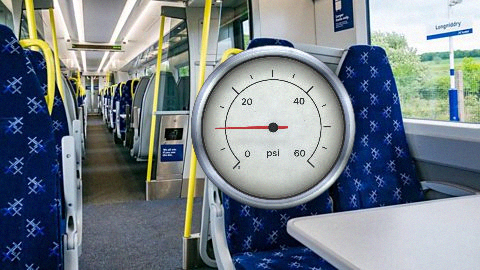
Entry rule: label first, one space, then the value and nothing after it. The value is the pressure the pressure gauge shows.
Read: 10 psi
